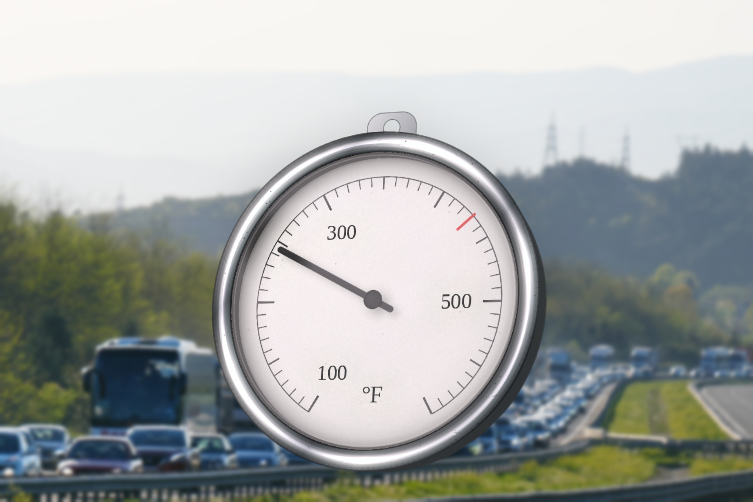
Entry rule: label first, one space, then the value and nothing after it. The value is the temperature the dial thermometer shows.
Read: 245 °F
